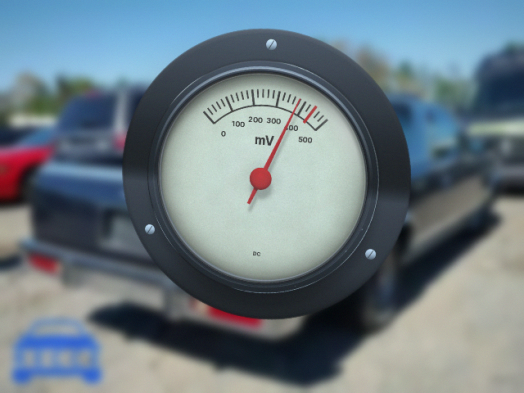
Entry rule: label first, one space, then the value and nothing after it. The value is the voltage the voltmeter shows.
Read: 380 mV
